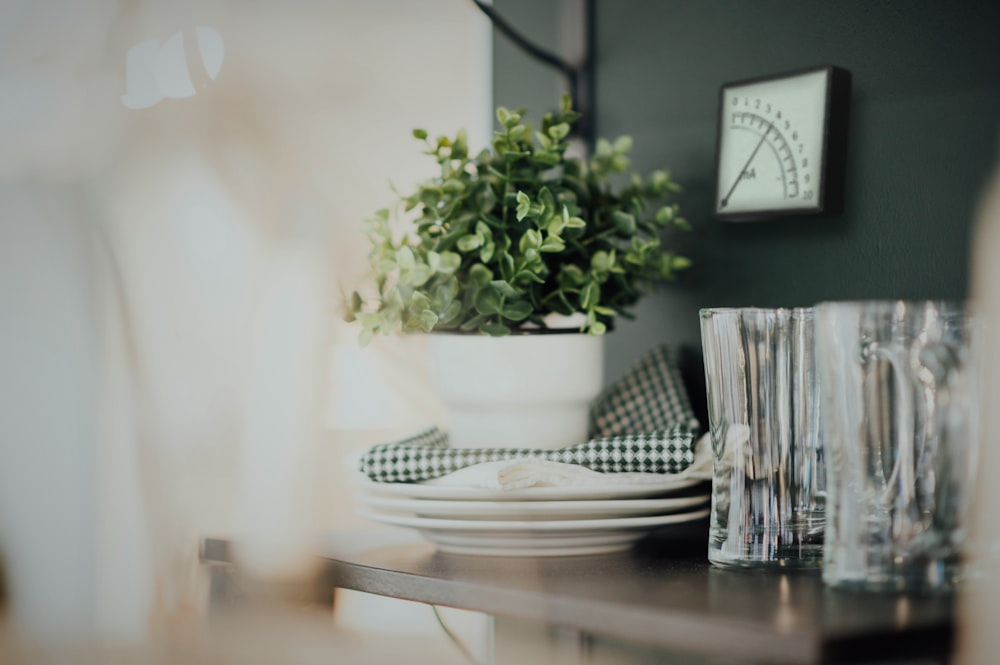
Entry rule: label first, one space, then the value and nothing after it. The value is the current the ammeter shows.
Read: 4 mA
